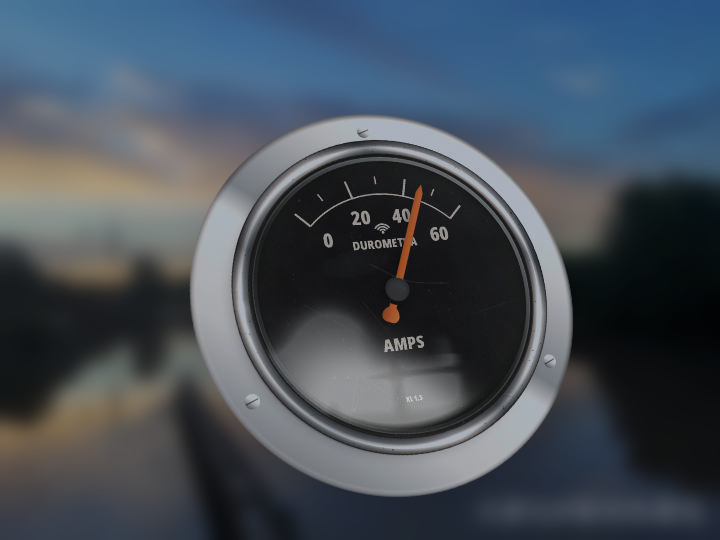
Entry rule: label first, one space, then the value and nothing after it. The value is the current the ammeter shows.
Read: 45 A
